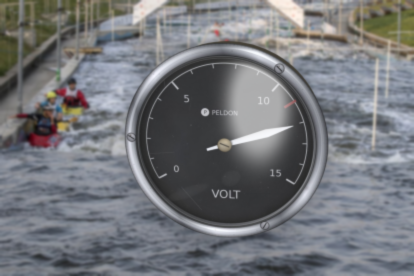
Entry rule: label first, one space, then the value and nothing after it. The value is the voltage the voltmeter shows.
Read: 12 V
